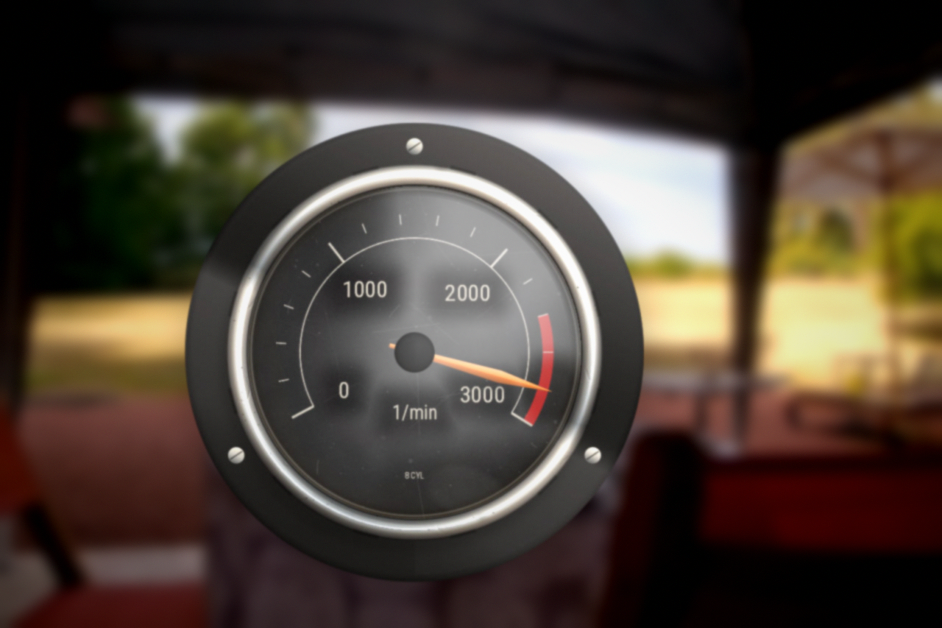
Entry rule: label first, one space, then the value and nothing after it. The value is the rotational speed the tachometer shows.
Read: 2800 rpm
